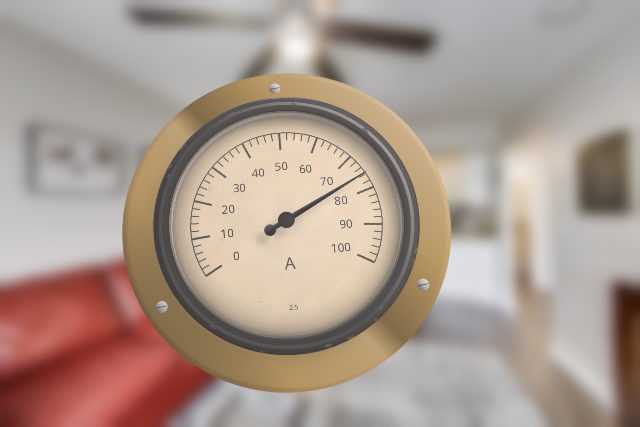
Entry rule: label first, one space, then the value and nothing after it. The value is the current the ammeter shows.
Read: 76 A
